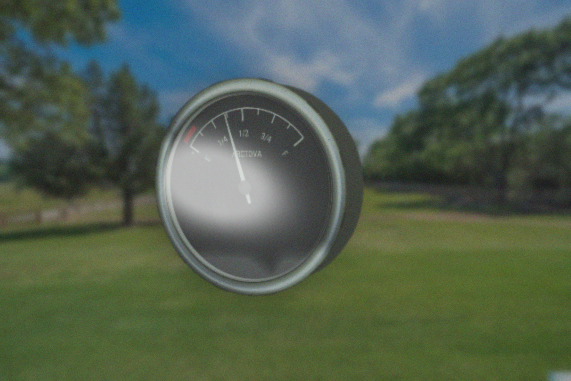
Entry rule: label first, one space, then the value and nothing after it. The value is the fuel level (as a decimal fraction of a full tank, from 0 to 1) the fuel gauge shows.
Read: 0.375
